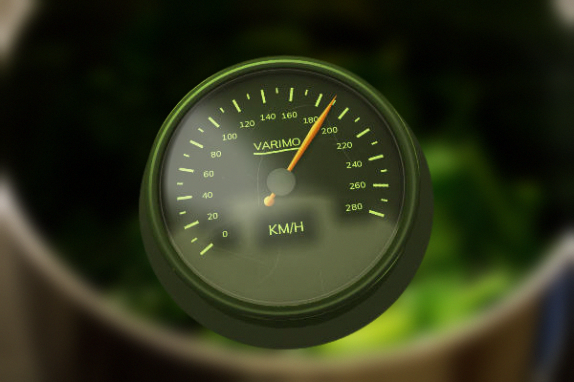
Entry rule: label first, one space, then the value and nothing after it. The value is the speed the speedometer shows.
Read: 190 km/h
